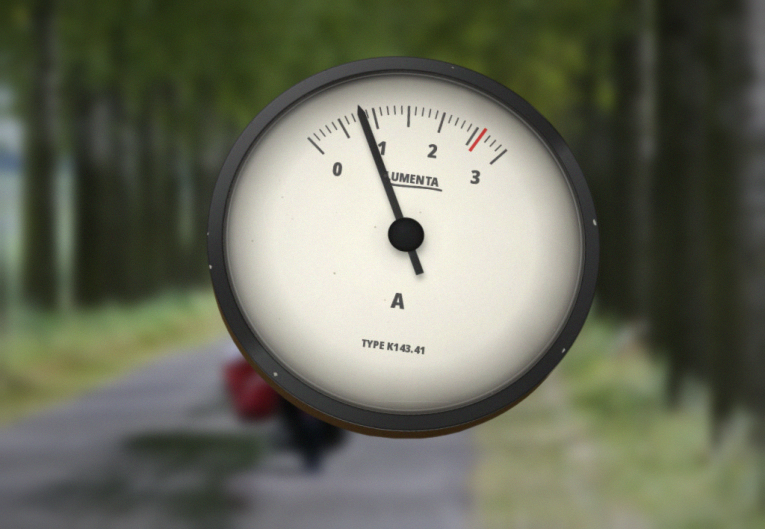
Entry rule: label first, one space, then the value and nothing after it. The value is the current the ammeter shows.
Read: 0.8 A
